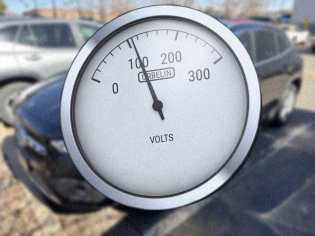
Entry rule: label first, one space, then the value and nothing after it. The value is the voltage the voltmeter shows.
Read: 110 V
